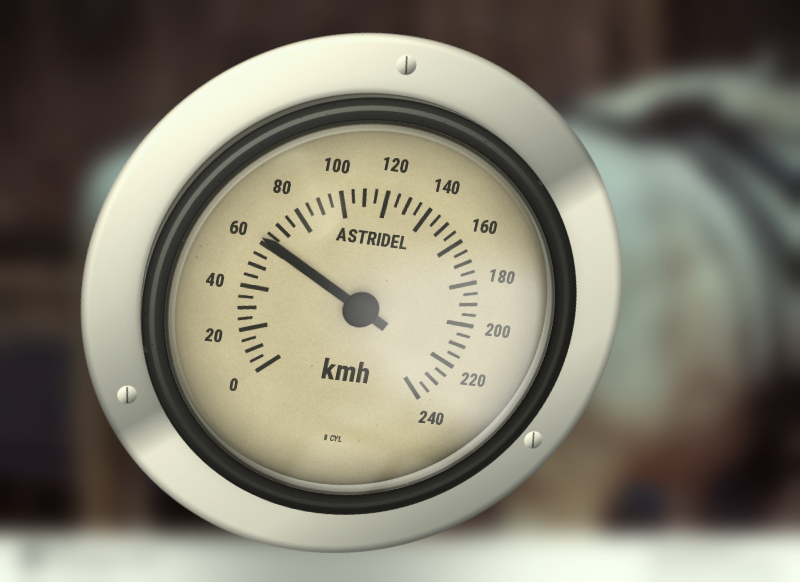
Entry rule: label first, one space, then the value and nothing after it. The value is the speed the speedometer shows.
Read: 62.5 km/h
